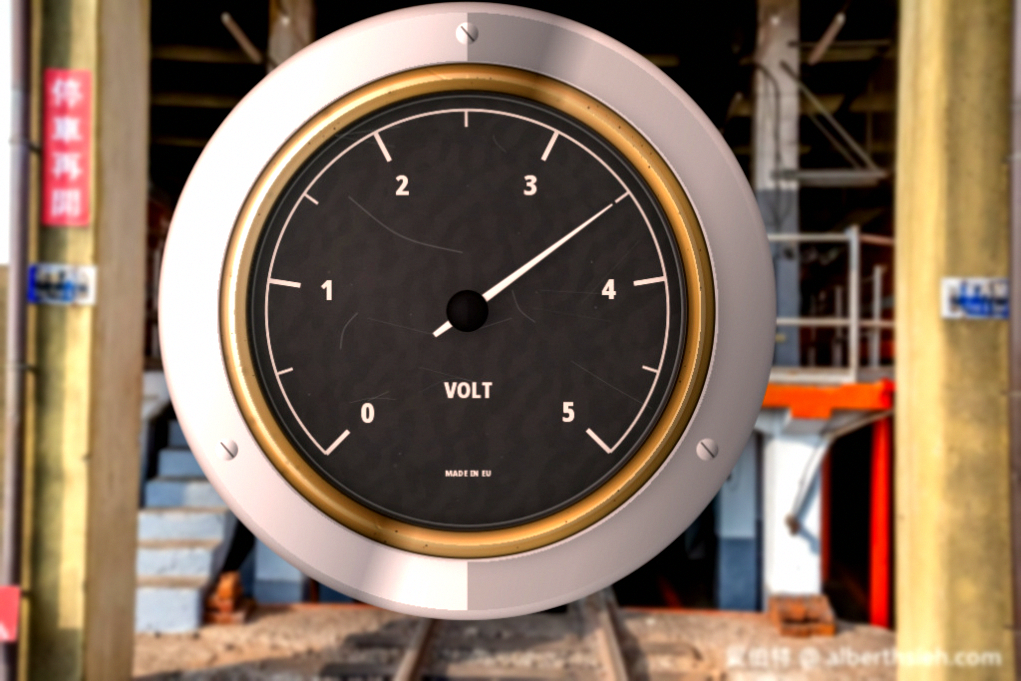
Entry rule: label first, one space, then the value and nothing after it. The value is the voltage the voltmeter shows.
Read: 3.5 V
